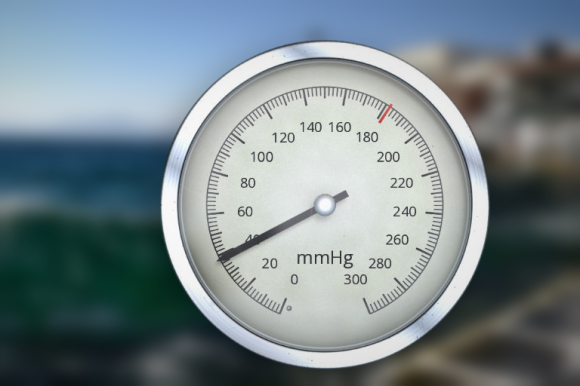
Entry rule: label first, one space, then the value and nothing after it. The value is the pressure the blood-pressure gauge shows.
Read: 38 mmHg
